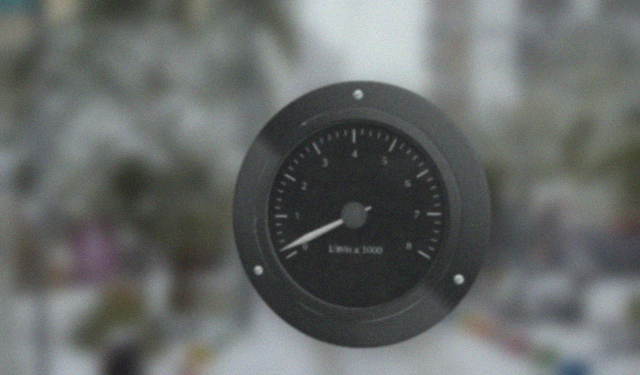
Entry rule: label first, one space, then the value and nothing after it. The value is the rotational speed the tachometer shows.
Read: 200 rpm
